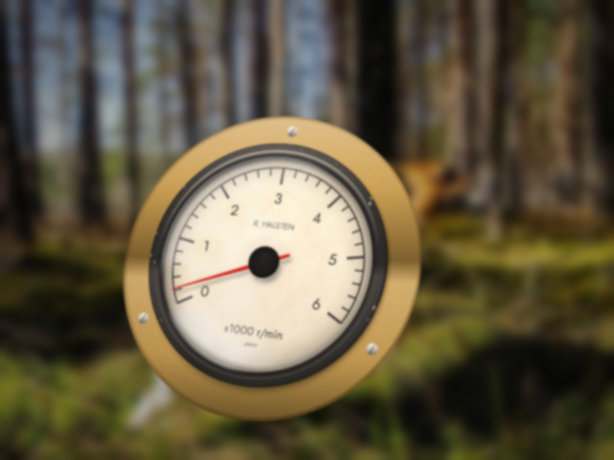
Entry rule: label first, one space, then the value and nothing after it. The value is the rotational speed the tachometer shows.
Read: 200 rpm
